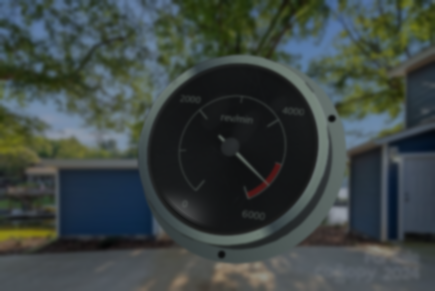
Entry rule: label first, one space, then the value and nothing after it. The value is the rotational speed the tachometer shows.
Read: 5500 rpm
